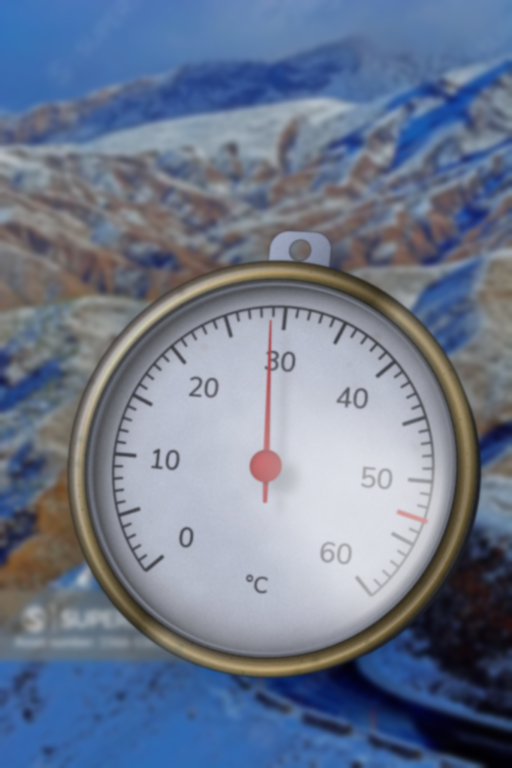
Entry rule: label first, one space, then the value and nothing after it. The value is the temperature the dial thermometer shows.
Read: 29 °C
